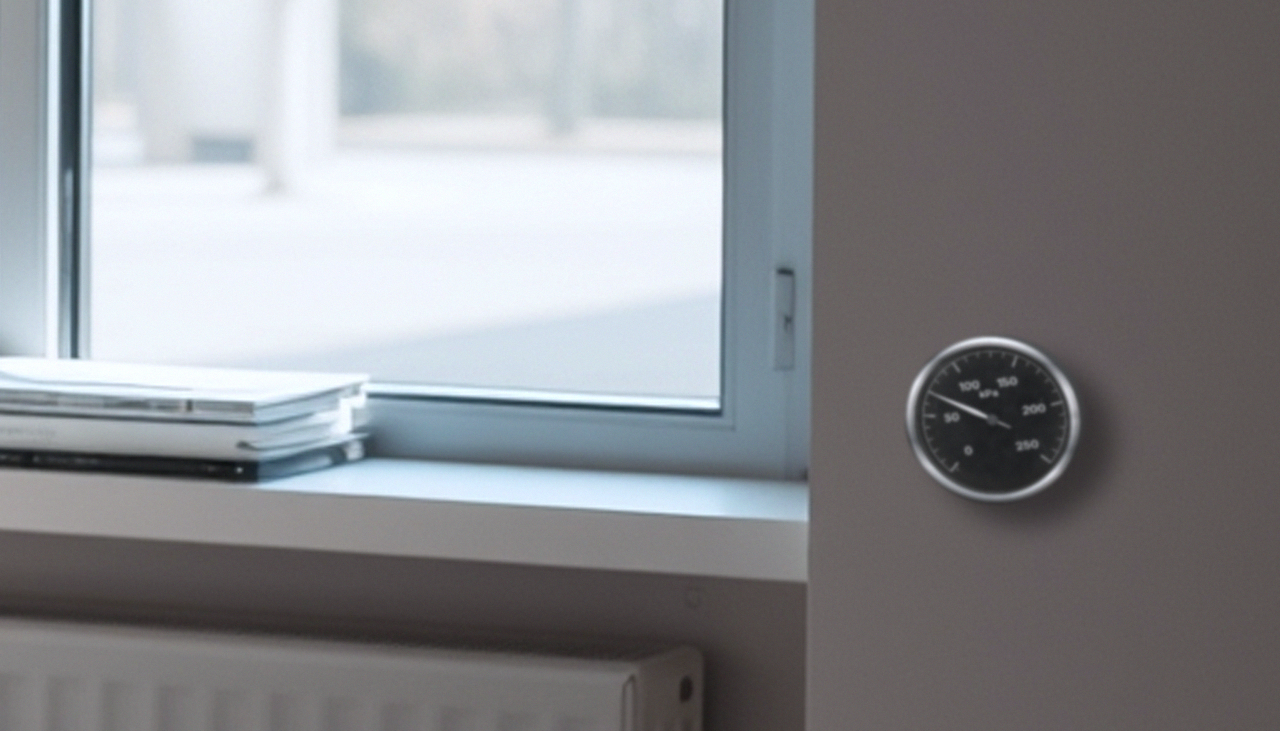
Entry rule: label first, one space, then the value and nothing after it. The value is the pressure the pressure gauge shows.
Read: 70 kPa
